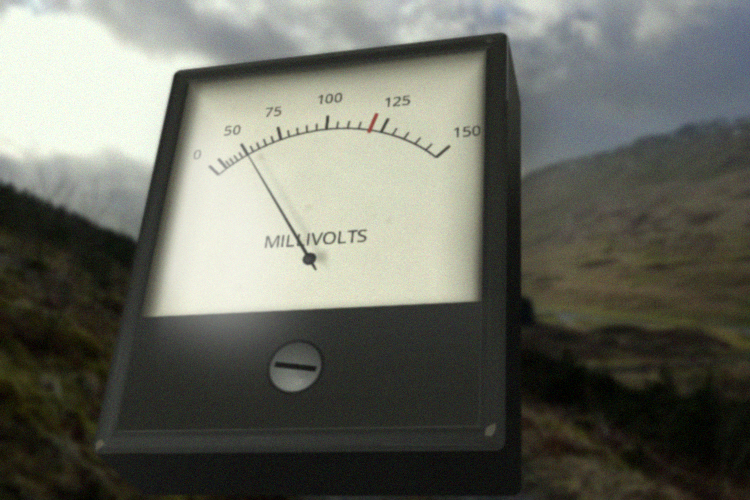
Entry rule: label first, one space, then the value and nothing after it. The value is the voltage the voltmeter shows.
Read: 50 mV
